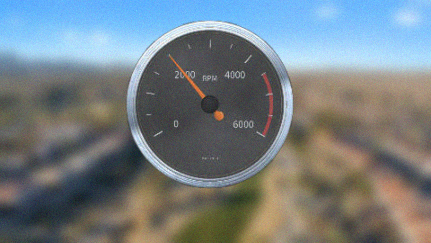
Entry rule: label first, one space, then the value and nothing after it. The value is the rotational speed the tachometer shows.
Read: 2000 rpm
